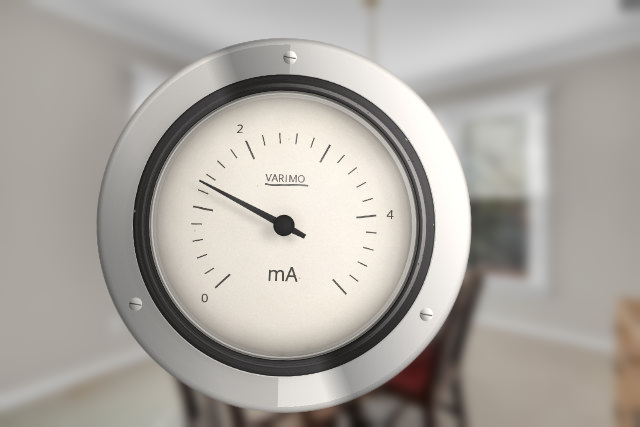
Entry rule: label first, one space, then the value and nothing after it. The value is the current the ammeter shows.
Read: 1.3 mA
